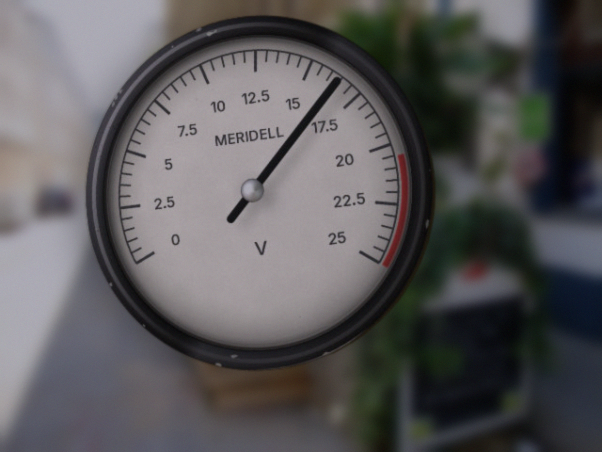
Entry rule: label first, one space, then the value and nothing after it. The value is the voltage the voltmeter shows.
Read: 16.5 V
